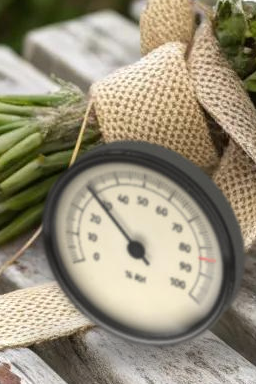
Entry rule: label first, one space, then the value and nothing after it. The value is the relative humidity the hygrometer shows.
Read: 30 %
